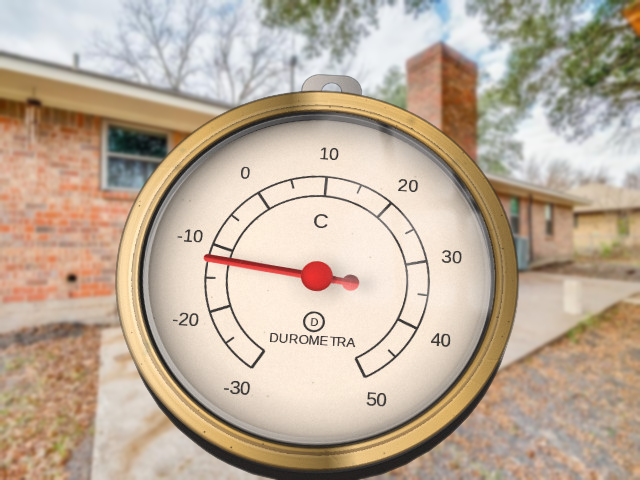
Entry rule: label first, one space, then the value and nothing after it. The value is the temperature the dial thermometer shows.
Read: -12.5 °C
